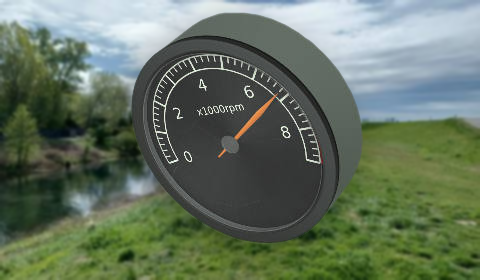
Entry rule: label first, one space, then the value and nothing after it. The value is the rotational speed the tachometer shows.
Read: 6800 rpm
